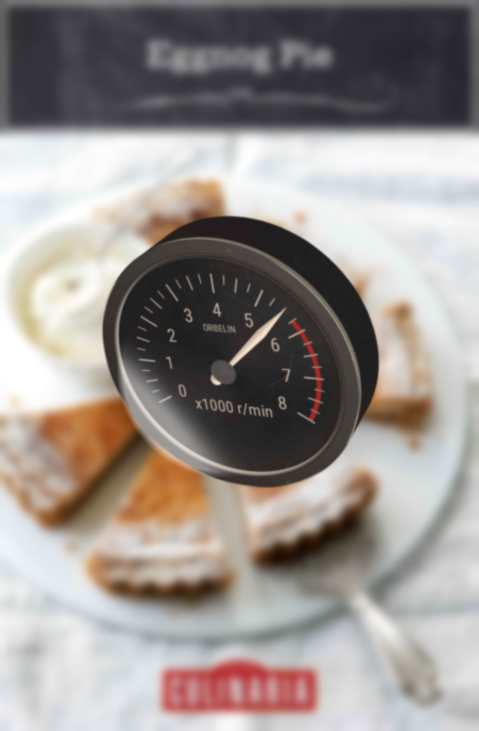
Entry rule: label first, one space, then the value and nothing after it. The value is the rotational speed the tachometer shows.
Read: 5500 rpm
